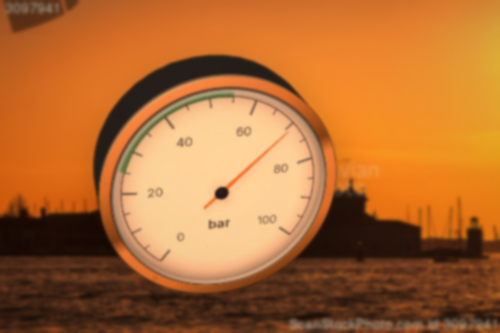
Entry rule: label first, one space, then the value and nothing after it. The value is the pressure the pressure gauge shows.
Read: 70 bar
